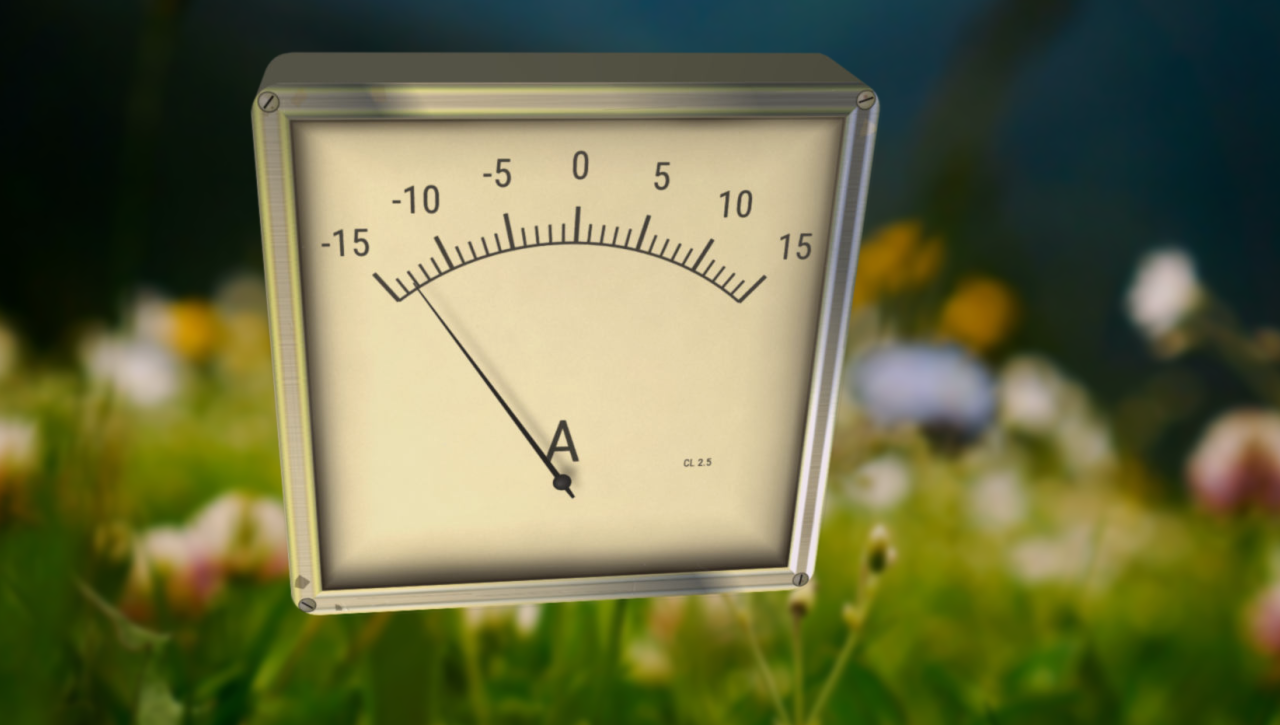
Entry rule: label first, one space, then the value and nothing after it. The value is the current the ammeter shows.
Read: -13 A
